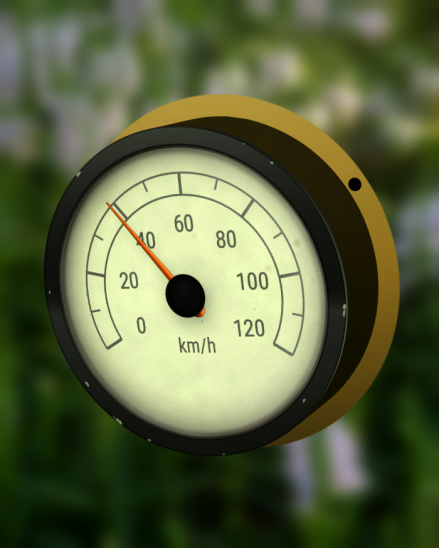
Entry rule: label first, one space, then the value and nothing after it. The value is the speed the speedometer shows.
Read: 40 km/h
